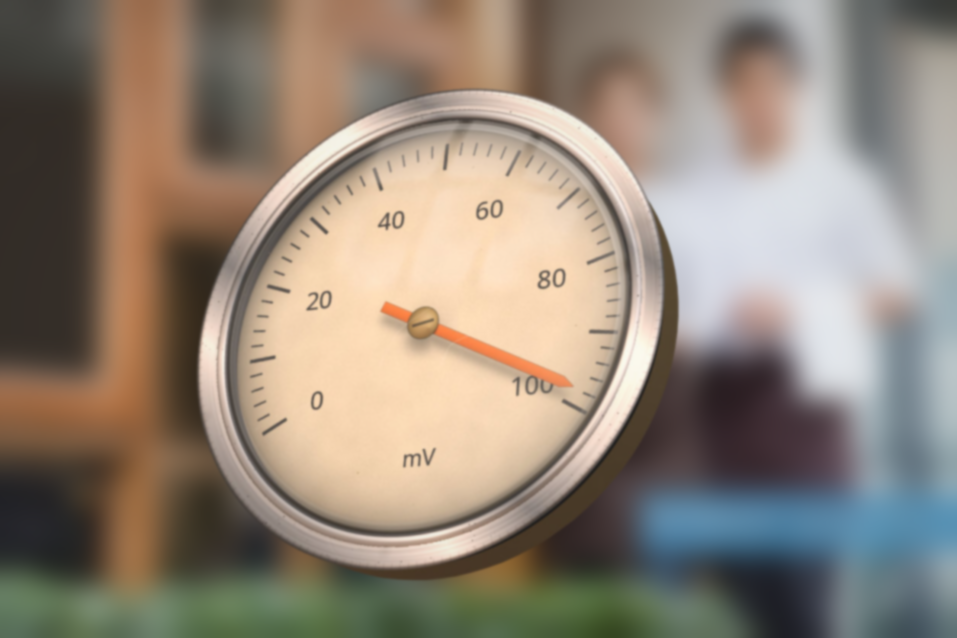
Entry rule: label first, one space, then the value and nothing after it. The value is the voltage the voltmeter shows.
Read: 98 mV
